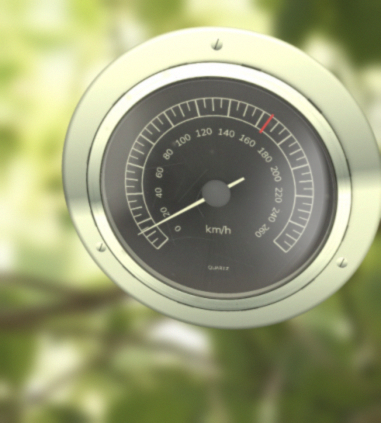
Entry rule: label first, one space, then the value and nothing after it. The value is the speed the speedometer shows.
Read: 15 km/h
